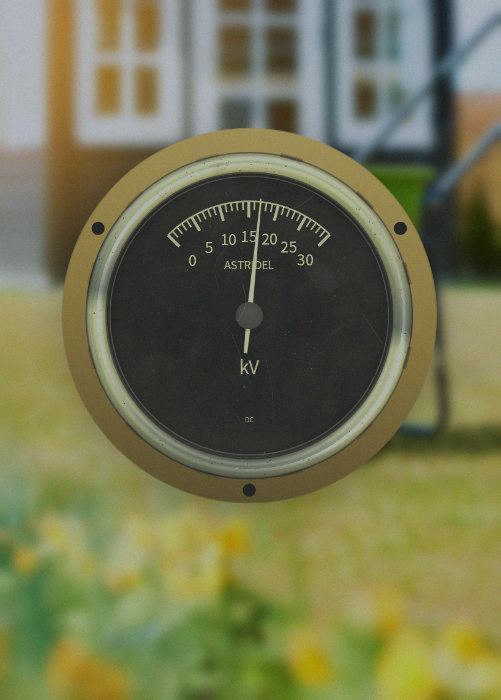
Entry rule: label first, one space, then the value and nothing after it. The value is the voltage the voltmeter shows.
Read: 17 kV
